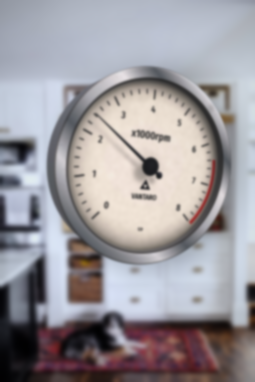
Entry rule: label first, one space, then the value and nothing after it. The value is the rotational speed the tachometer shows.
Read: 2400 rpm
